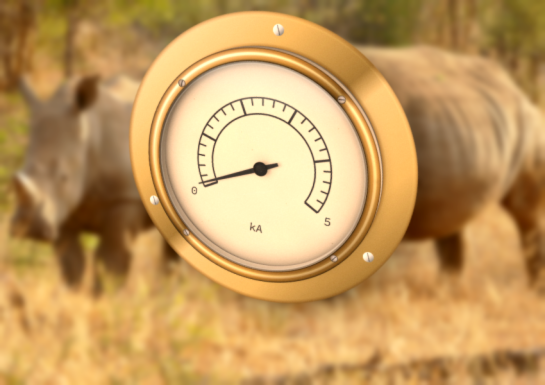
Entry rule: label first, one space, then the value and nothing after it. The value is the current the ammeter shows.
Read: 0.1 kA
